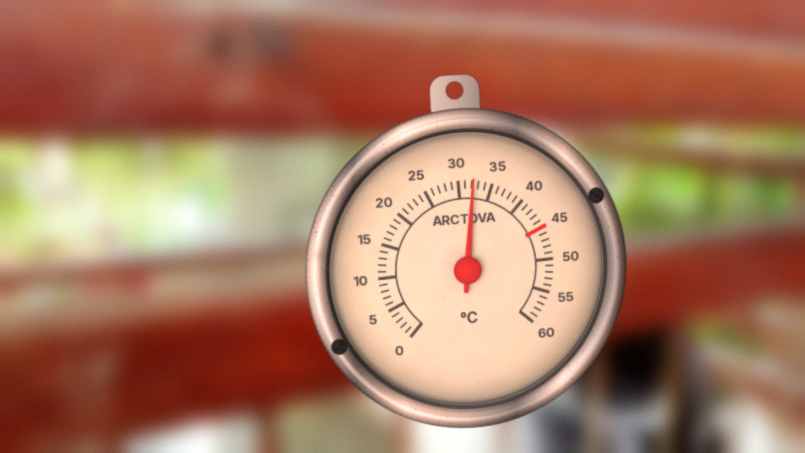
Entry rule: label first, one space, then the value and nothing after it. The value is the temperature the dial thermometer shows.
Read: 32 °C
